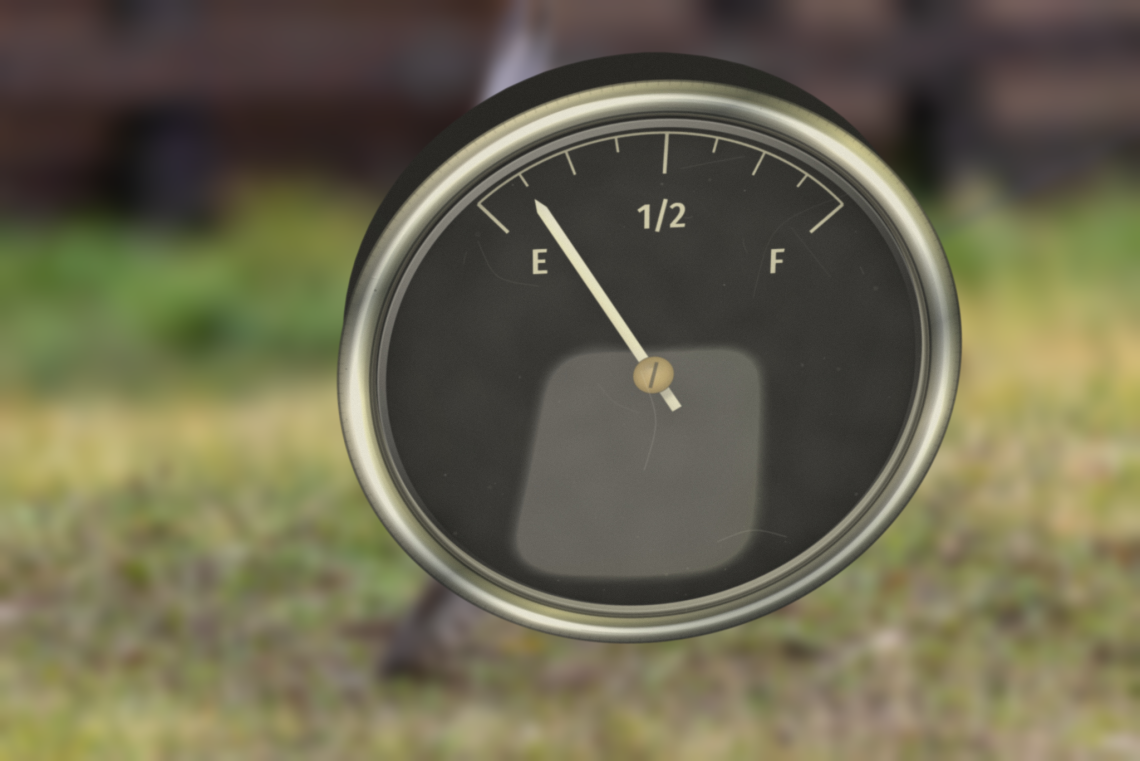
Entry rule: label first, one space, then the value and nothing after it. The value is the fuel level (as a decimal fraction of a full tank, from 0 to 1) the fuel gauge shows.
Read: 0.125
